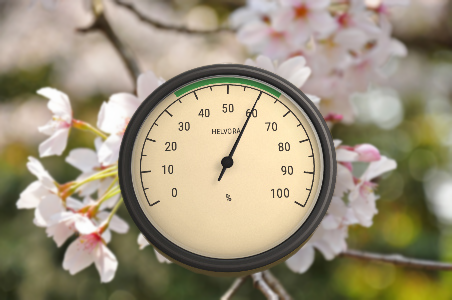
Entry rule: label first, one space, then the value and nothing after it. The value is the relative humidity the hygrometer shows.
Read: 60 %
